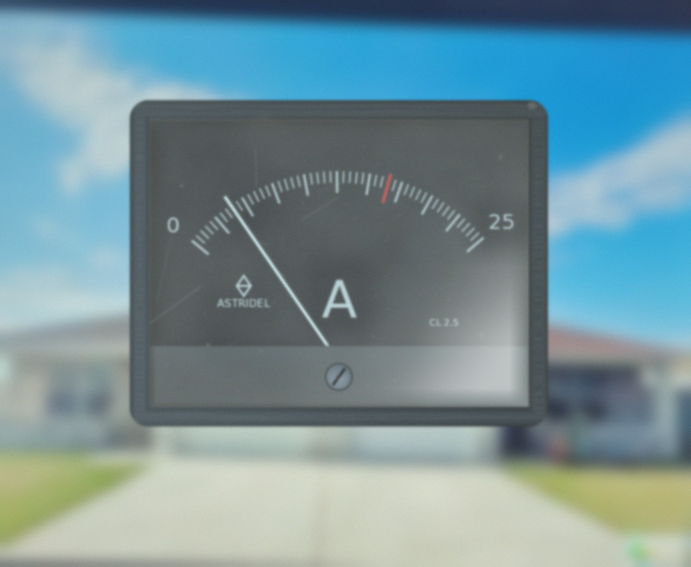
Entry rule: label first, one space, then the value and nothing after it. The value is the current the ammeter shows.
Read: 4 A
